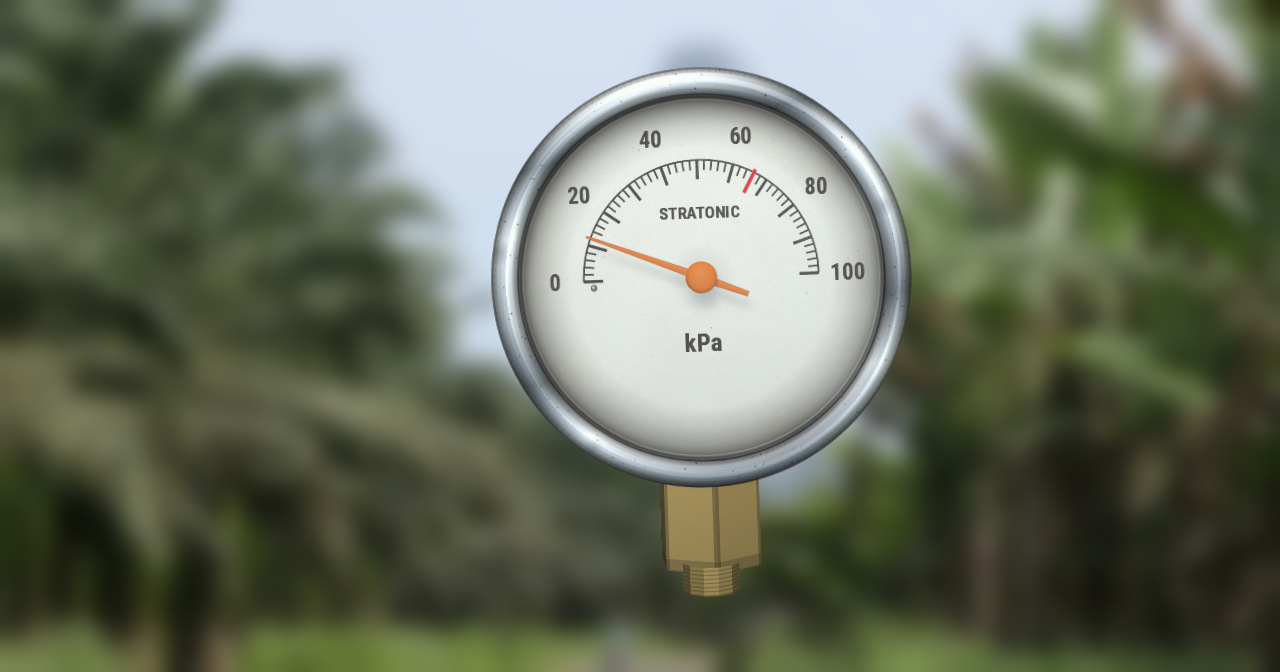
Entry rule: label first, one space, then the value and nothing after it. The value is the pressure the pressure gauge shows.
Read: 12 kPa
